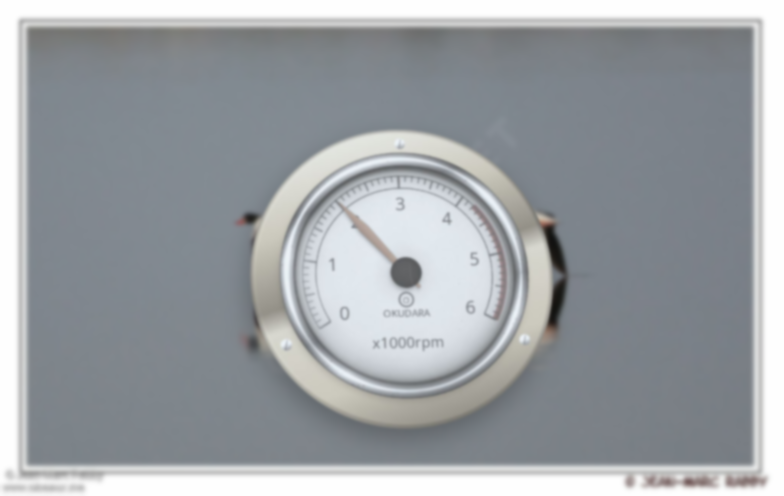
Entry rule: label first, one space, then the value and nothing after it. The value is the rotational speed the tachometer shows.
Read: 2000 rpm
